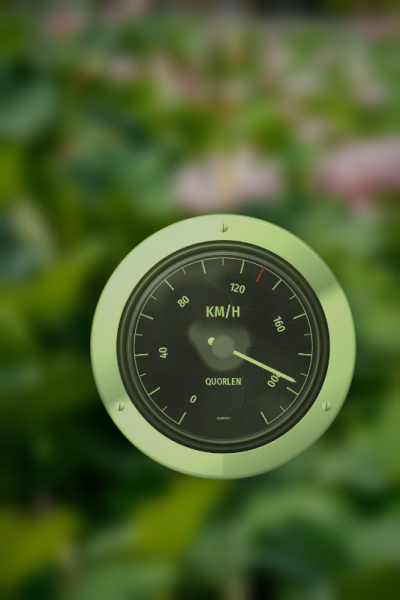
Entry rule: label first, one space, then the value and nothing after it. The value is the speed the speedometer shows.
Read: 195 km/h
